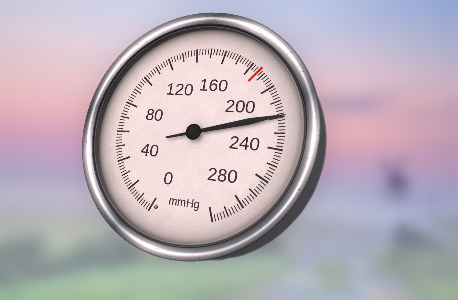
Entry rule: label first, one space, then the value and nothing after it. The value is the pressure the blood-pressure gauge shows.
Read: 220 mmHg
